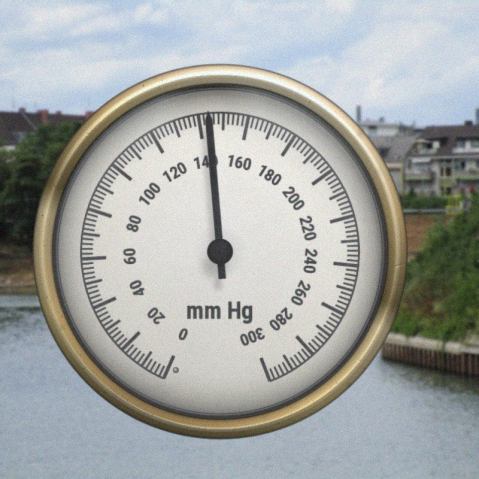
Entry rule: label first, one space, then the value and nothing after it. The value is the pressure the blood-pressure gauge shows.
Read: 144 mmHg
